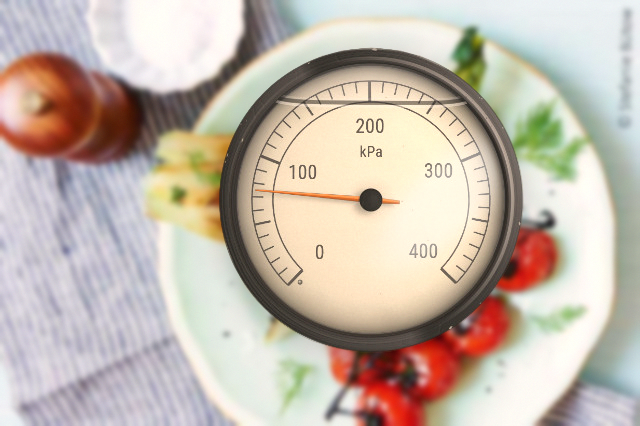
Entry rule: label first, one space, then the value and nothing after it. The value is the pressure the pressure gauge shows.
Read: 75 kPa
